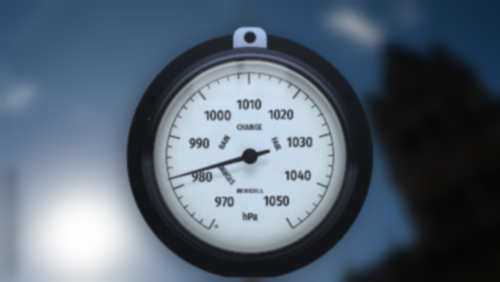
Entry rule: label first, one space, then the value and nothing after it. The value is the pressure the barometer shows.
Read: 982 hPa
